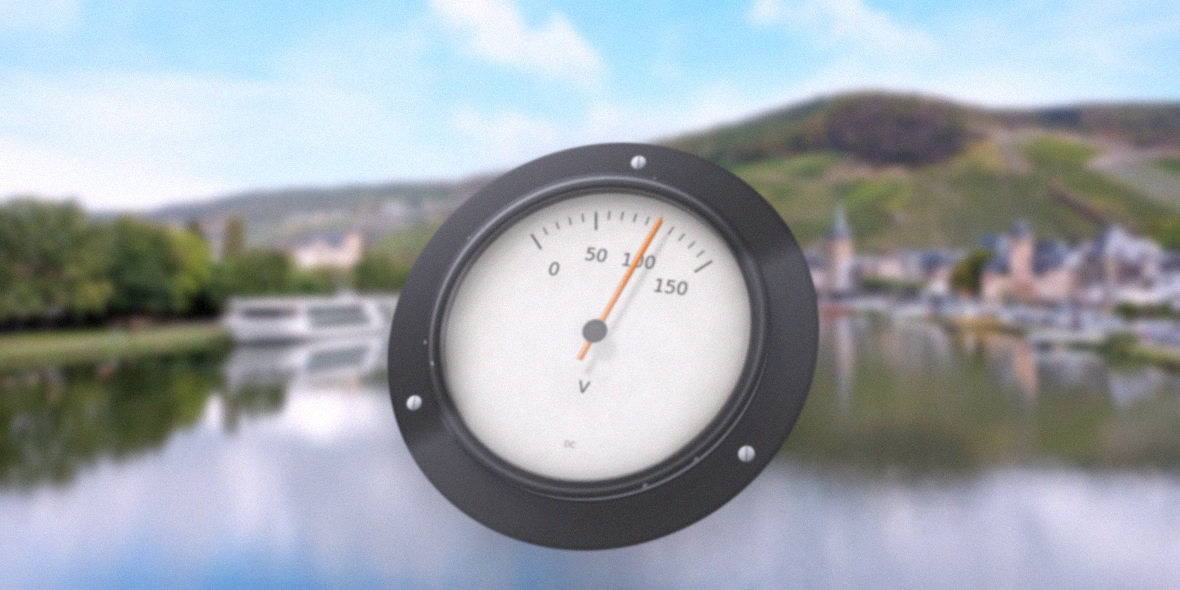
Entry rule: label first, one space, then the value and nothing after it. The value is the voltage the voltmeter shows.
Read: 100 V
